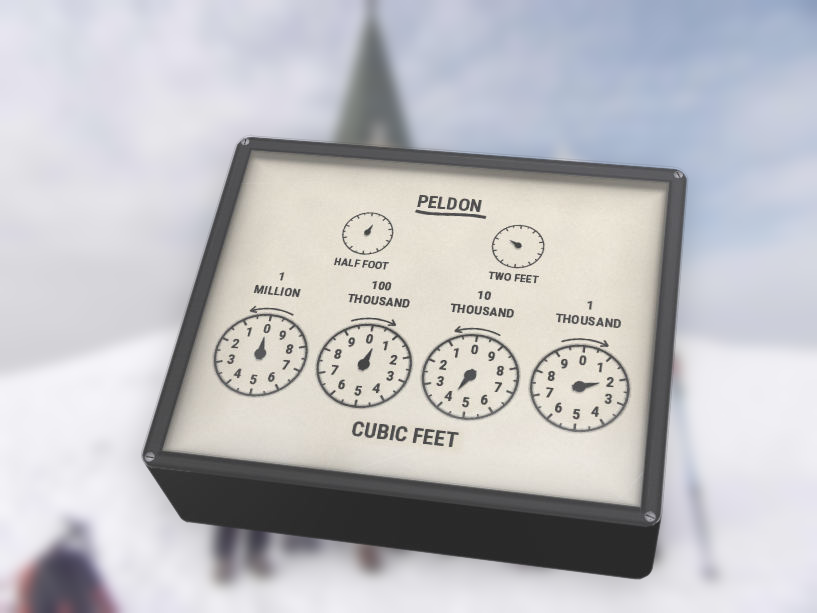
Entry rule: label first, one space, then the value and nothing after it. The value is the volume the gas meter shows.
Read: 4200 ft³
